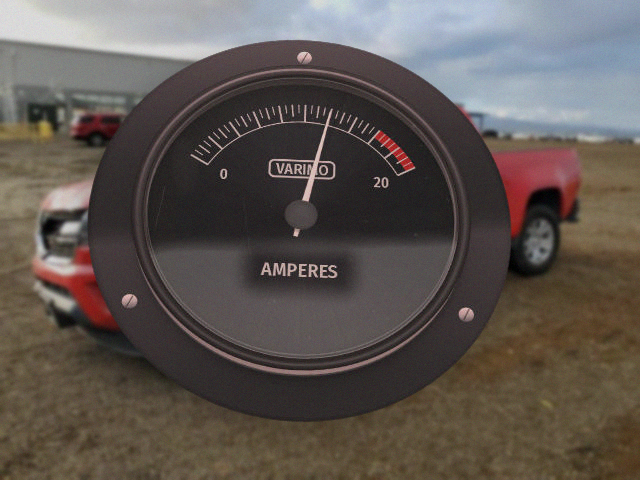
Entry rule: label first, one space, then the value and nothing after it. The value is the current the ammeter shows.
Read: 12 A
